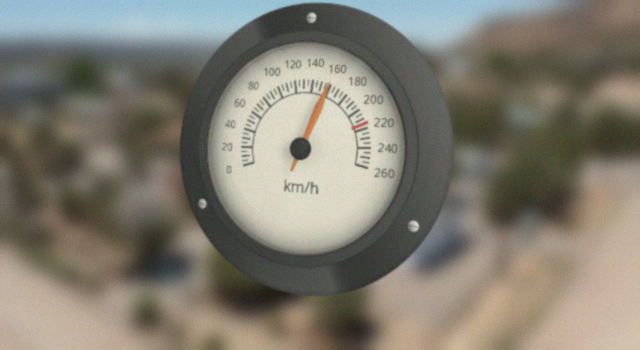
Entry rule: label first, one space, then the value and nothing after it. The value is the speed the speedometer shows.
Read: 160 km/h
